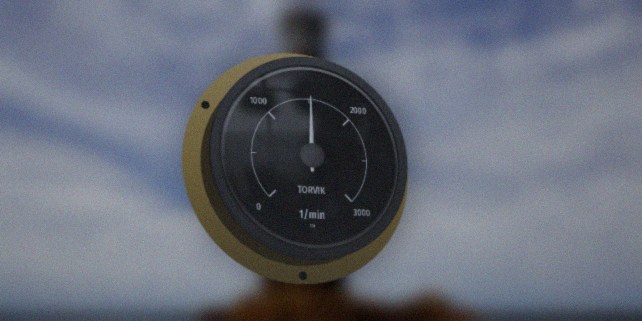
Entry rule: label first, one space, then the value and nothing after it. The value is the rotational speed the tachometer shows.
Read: 1500 rpm
